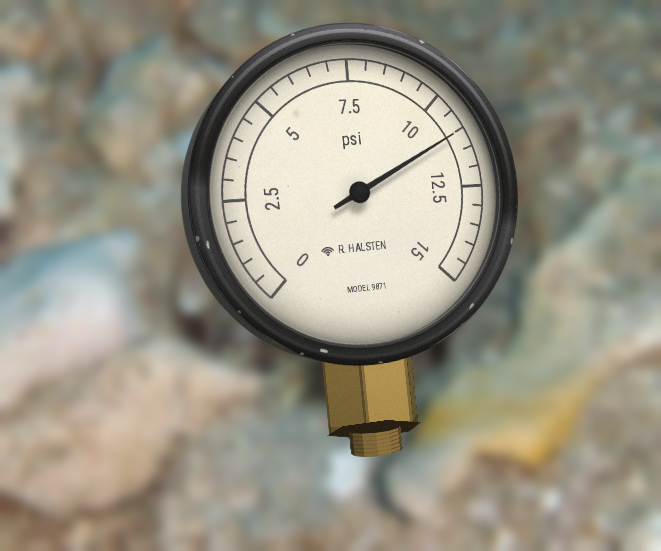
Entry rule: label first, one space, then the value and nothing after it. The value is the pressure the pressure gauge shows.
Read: 11 psi
